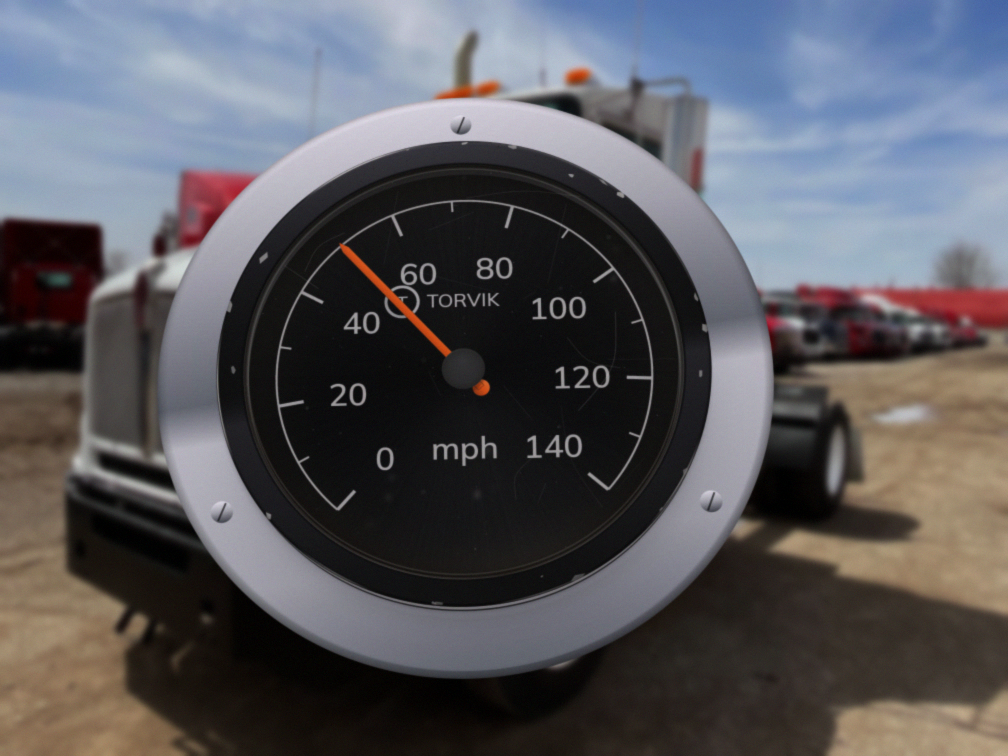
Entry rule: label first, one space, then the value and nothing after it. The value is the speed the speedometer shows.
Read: 50 mph
